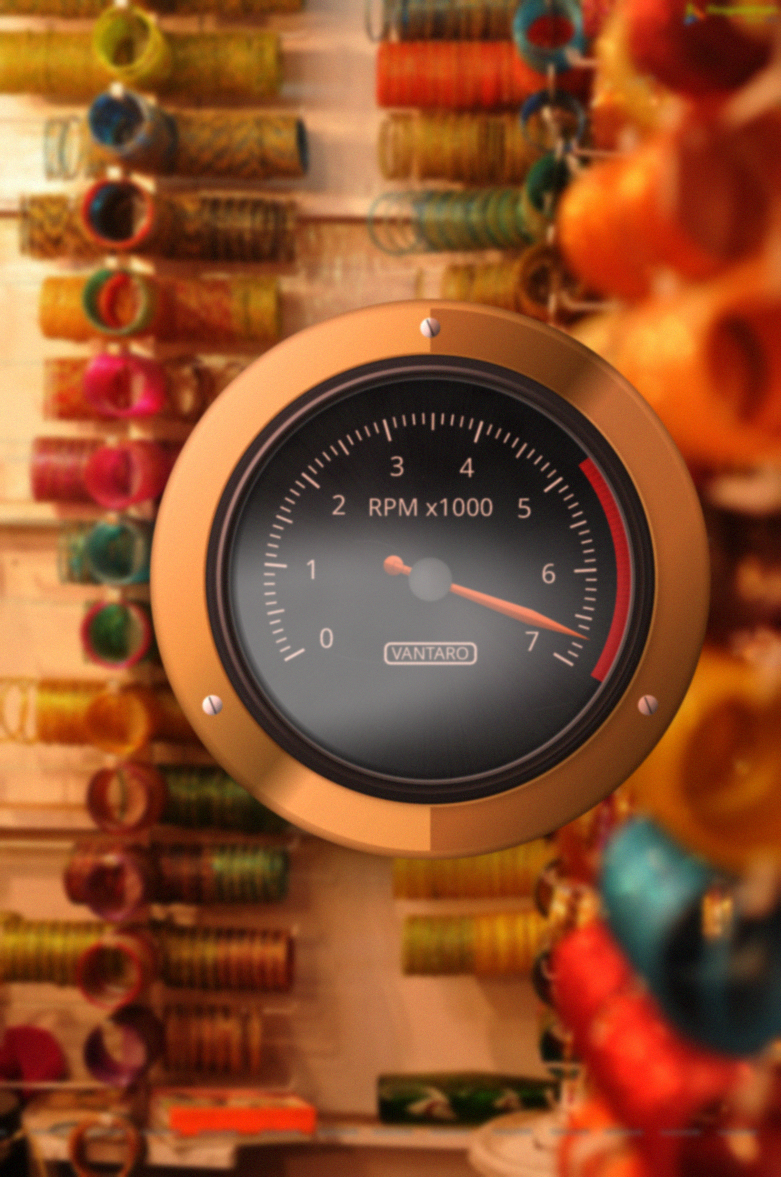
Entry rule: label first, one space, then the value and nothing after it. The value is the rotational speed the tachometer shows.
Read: 6700 rpm
